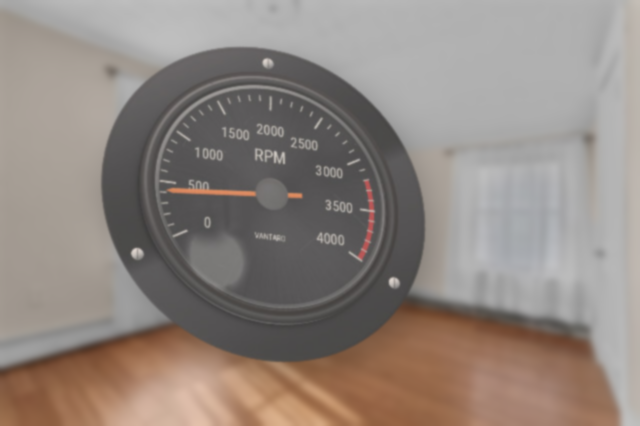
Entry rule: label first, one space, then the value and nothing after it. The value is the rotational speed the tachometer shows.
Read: 400 rpm
